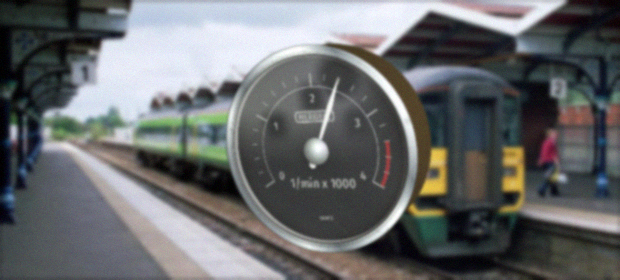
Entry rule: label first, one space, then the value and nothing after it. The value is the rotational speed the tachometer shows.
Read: 2400 rpm
